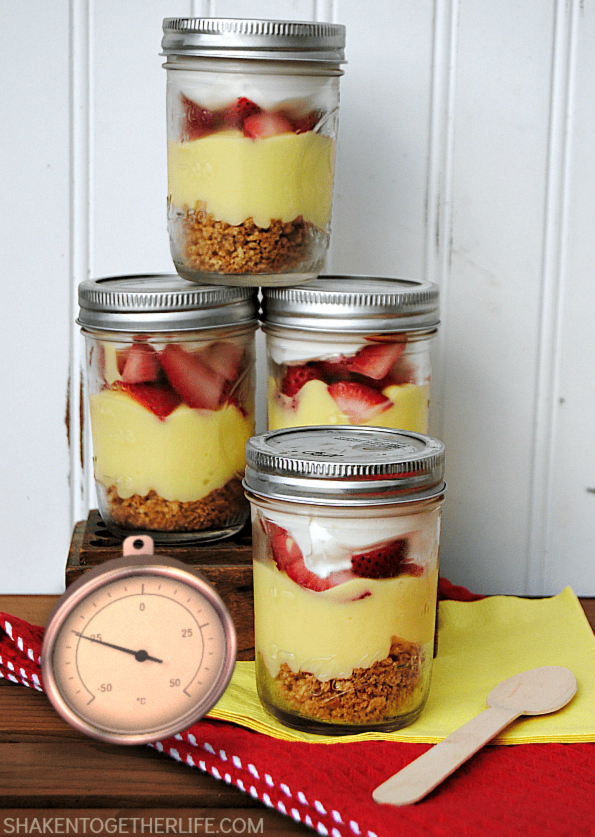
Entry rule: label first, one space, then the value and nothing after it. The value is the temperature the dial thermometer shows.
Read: -25 °C
